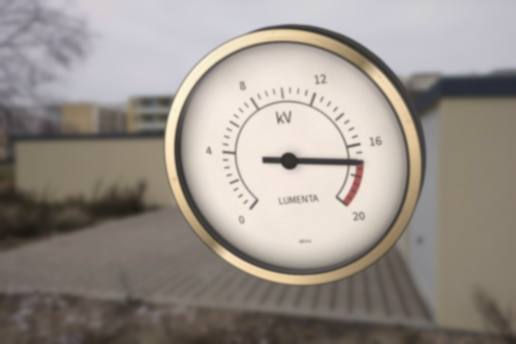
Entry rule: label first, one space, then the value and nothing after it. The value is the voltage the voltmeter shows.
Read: 17 kV
